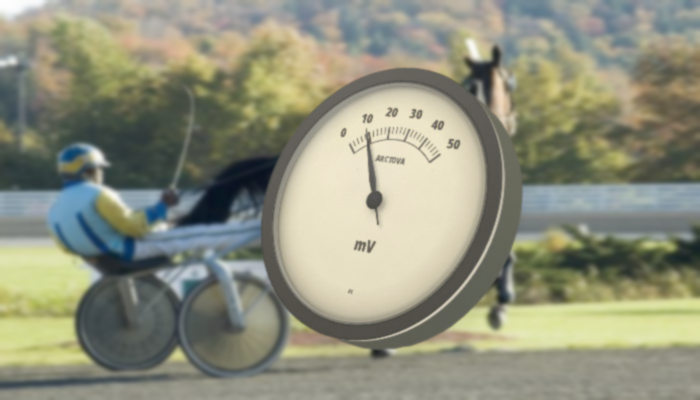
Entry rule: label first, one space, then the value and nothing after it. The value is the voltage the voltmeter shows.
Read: 10 mV
